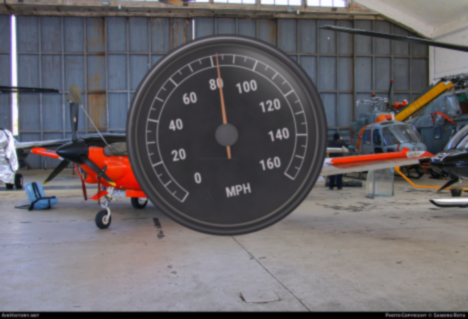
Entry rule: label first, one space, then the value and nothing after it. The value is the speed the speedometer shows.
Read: 82.5 mph
